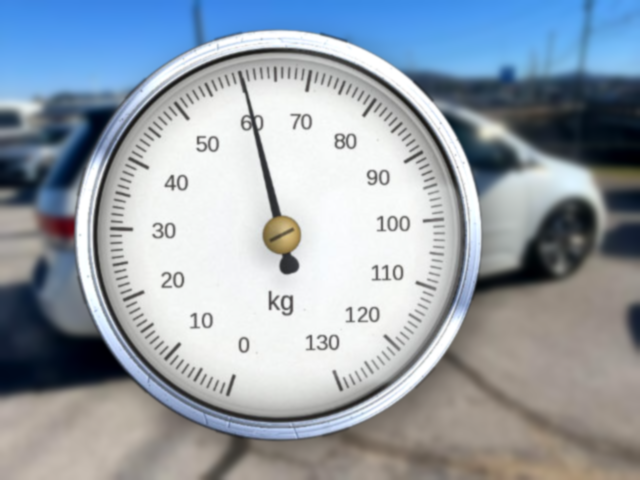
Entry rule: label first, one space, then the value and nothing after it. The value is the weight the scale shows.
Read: 60 kg
